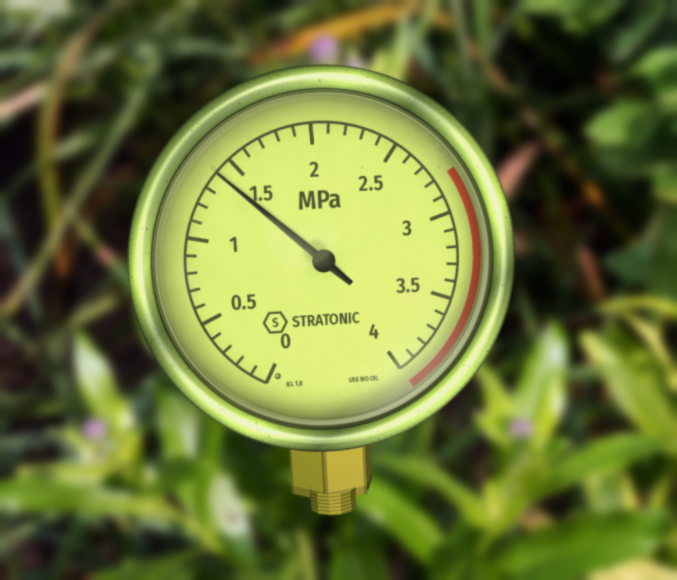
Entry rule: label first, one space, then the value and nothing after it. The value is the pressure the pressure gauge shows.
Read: 1.4 MPa
